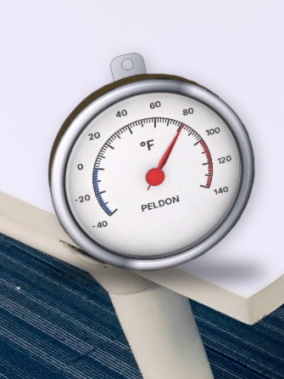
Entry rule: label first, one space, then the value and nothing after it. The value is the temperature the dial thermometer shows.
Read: 80 °F
